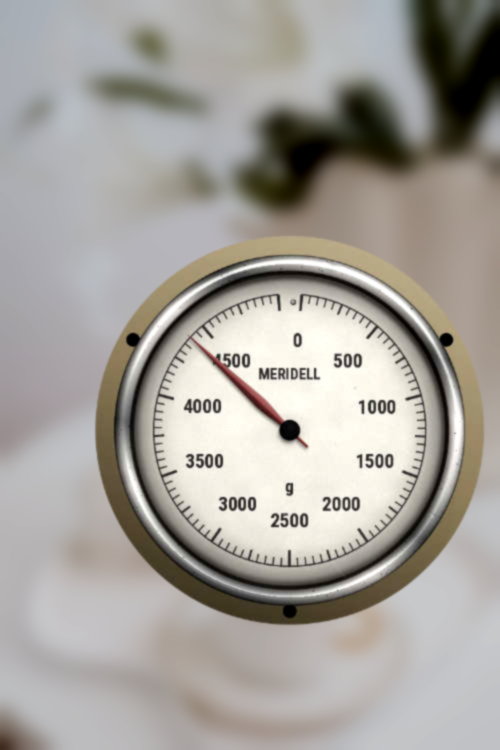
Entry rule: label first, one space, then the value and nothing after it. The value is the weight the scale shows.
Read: 4400 g
